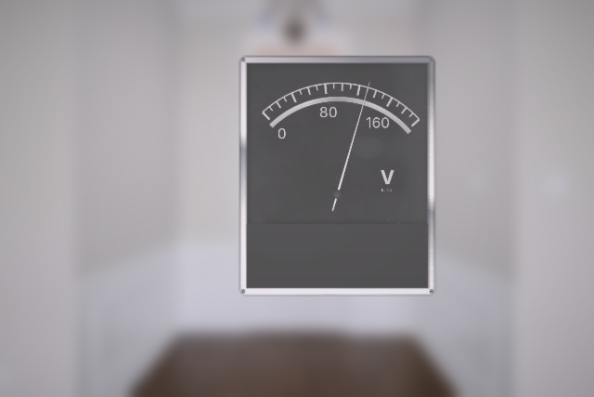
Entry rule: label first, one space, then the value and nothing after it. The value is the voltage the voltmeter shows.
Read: 130 V
